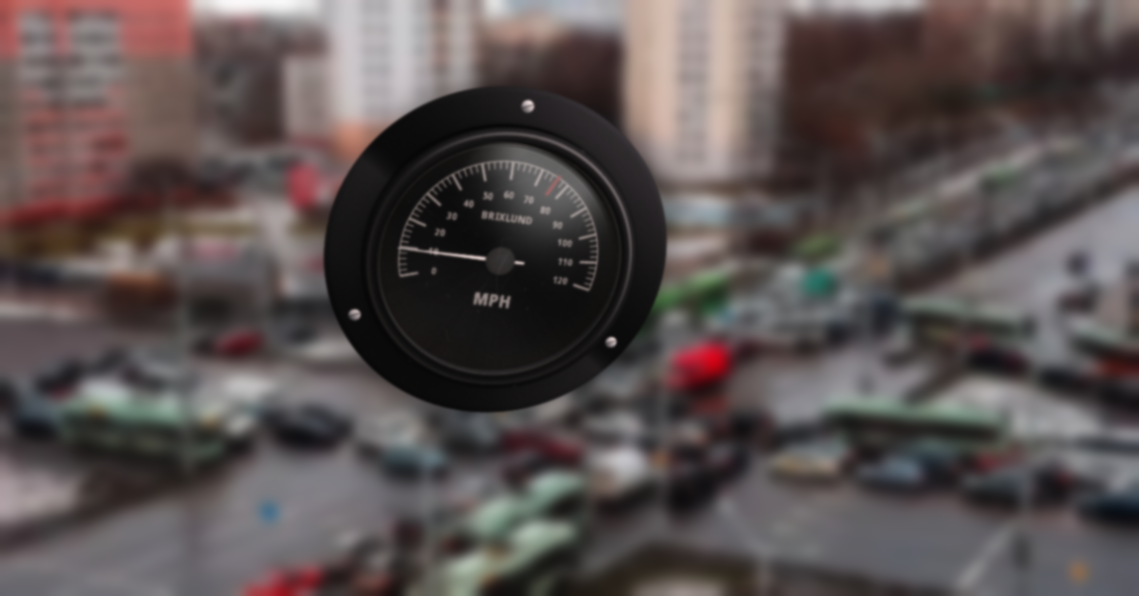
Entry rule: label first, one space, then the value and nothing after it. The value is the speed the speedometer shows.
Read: 10 mph
